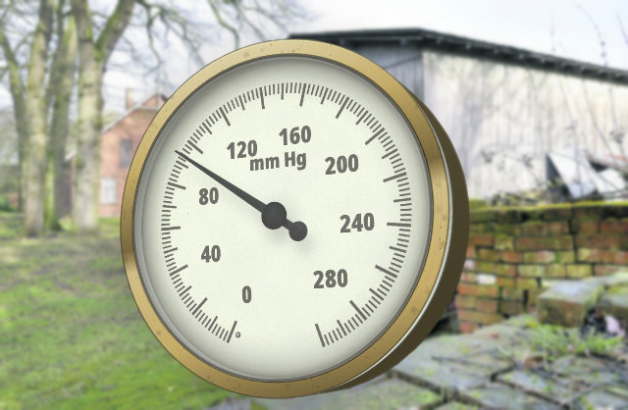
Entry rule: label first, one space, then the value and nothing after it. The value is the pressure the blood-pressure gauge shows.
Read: 94 mmHg
